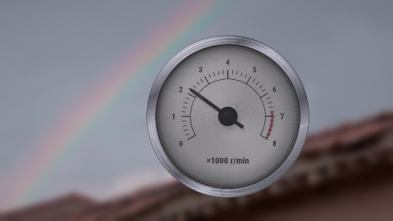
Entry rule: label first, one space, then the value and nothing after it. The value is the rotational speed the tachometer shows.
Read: 2200 rpm
